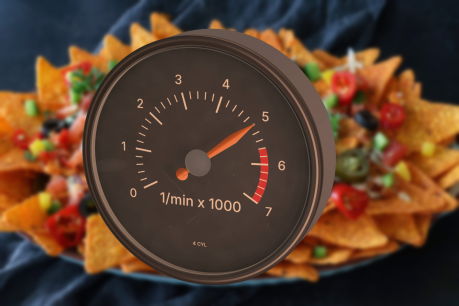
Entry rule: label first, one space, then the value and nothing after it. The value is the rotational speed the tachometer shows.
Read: 5000 rpm
